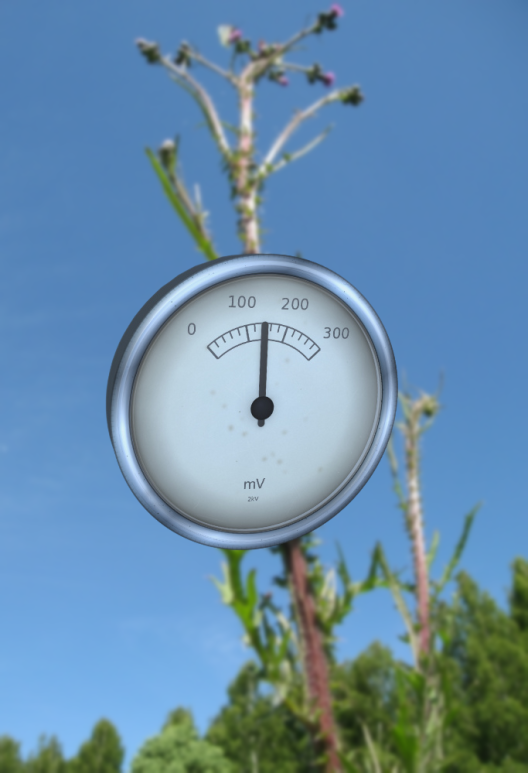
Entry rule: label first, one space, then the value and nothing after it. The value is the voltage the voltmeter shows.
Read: 140 mV
